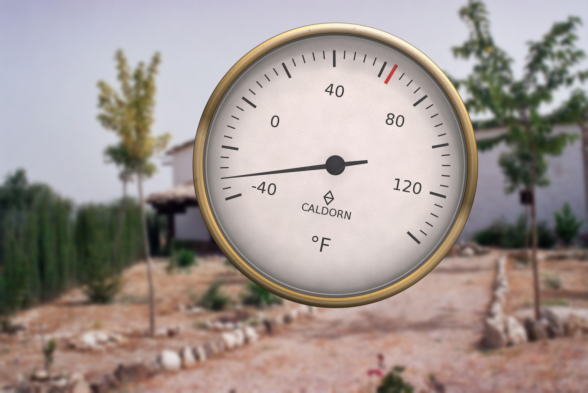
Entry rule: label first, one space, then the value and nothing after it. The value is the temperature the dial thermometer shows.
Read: -32 °F
